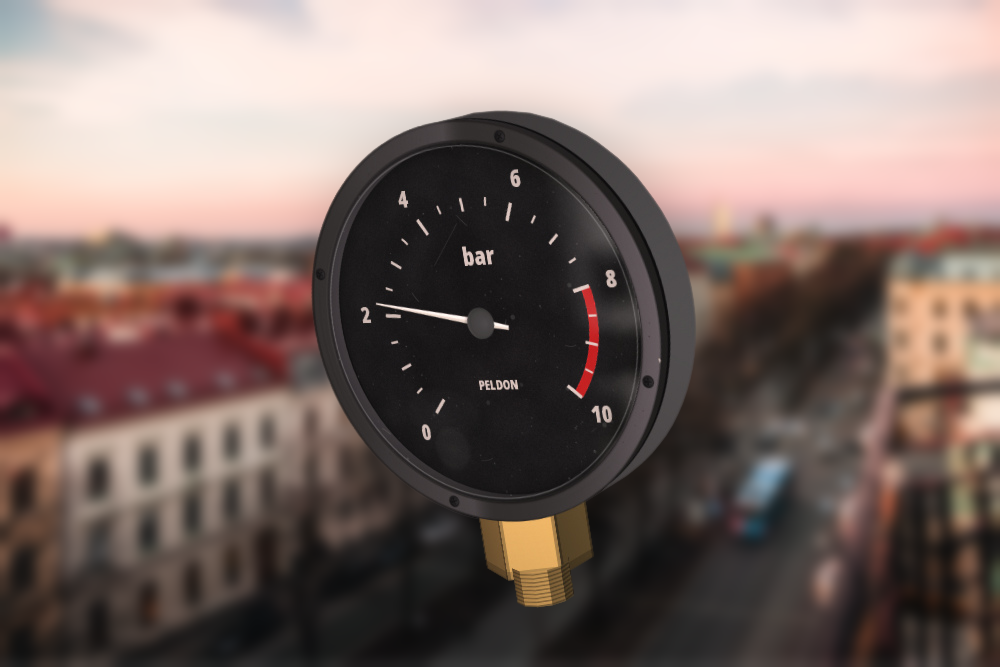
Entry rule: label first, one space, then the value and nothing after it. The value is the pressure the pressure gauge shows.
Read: 2.25 bar
